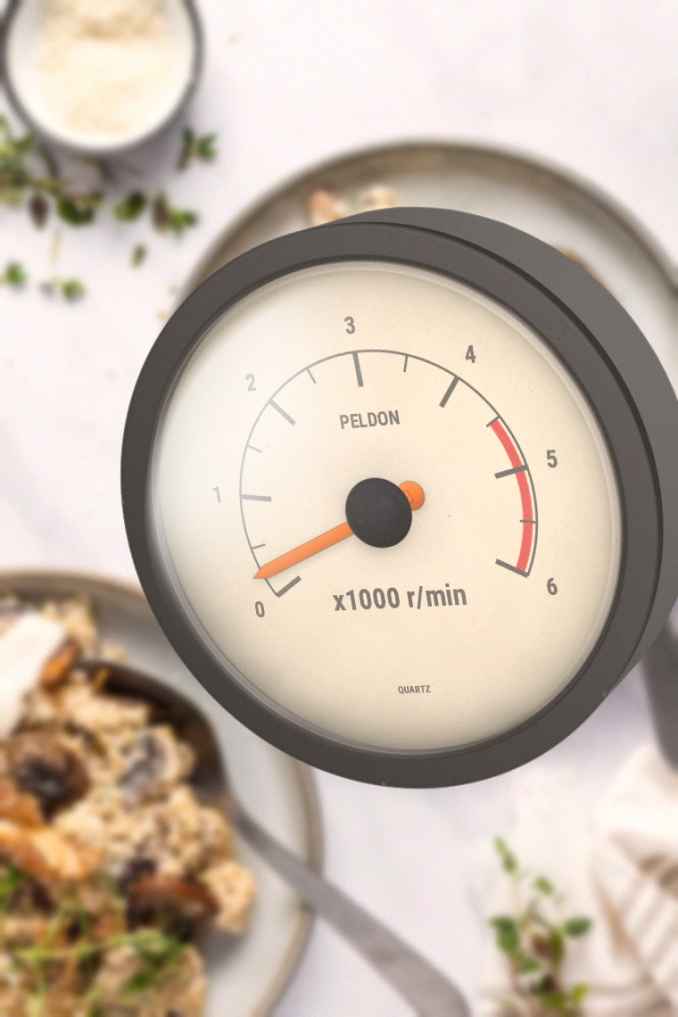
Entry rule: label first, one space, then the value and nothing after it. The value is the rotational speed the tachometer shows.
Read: 250 rpm
